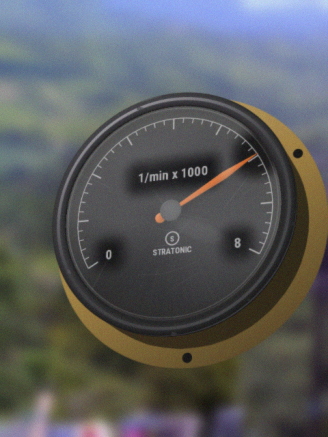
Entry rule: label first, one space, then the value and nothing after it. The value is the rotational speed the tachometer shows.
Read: 6000 rpm
